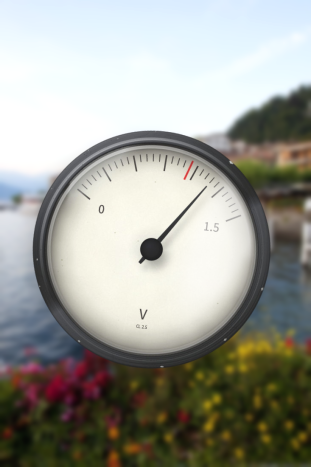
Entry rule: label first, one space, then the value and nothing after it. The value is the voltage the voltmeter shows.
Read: 1.15 V
